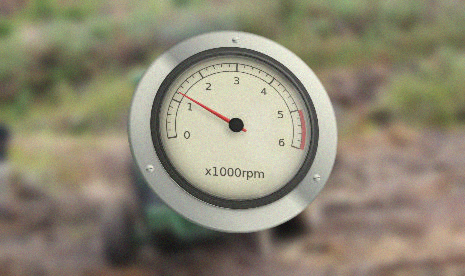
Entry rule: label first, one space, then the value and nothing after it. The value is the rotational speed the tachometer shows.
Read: 1200 rpm
